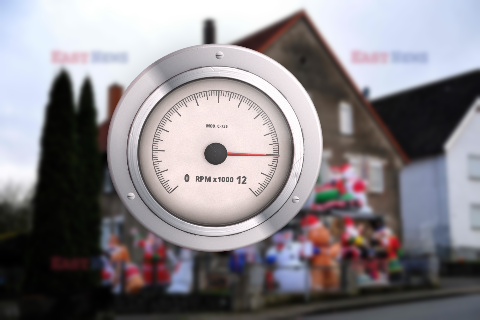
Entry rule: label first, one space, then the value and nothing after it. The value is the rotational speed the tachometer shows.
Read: 10000 rpm
